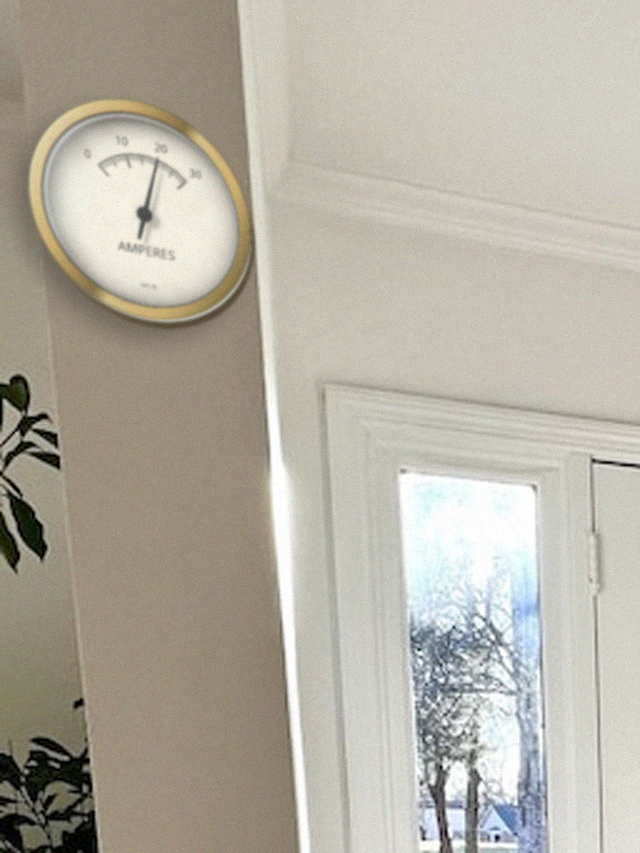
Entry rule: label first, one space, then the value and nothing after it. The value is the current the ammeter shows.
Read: 20 A
